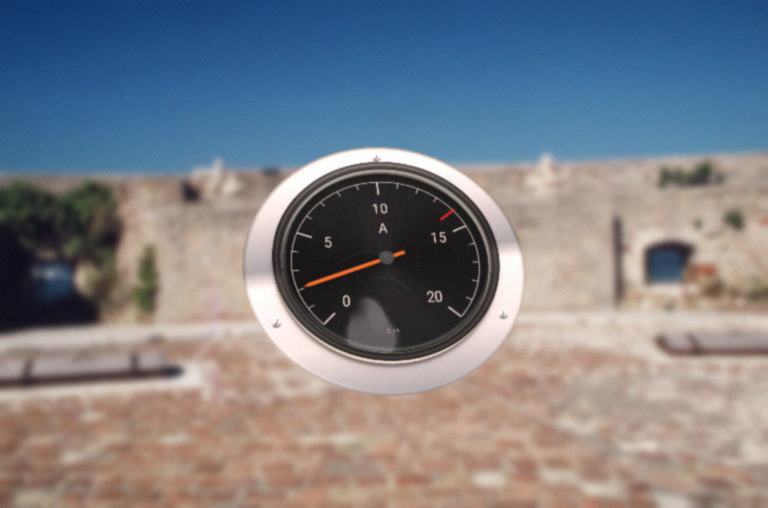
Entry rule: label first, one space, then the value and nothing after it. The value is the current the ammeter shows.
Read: 2 A
